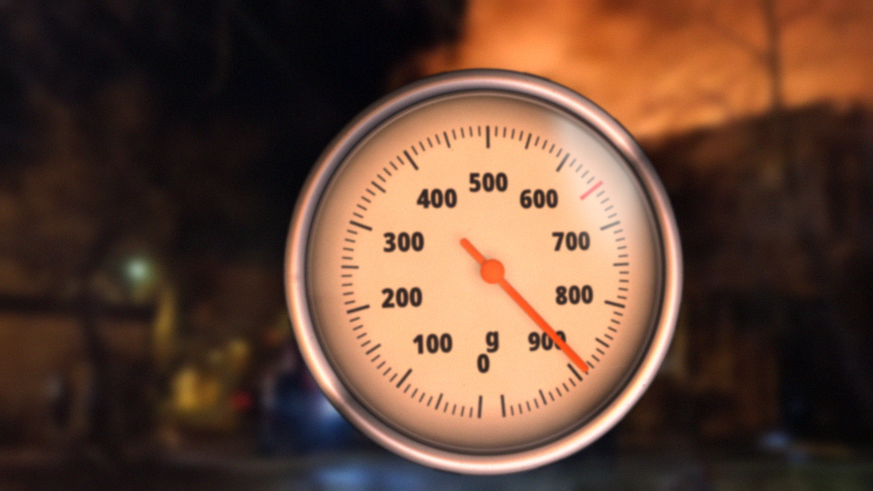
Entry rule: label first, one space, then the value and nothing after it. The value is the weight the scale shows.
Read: 890 g
